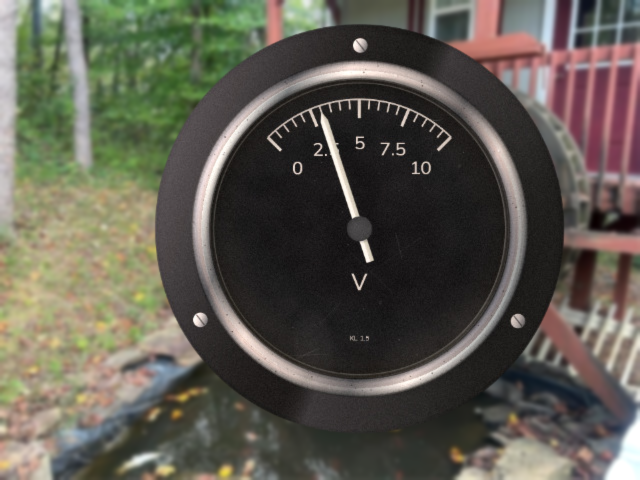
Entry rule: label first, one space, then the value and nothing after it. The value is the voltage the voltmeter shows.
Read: 3 V
